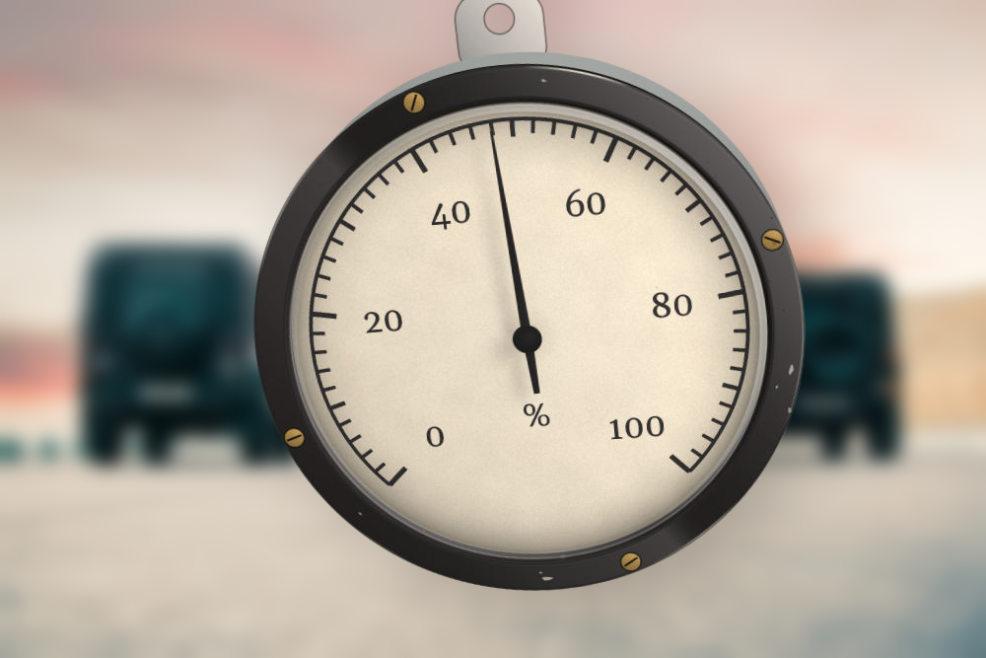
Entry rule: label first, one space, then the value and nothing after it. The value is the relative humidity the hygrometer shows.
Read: 48 %
